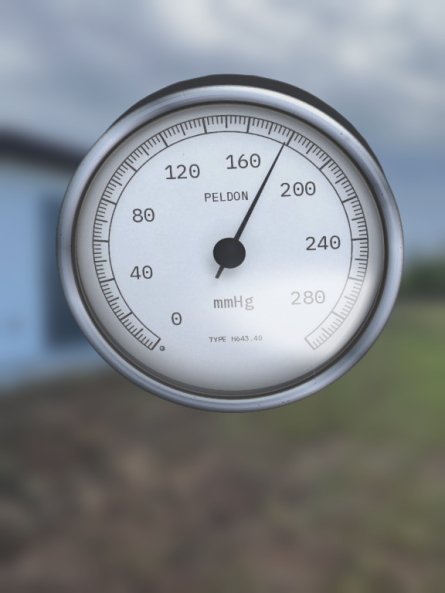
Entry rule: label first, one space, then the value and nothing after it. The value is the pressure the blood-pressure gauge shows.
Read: 178 mmHg
